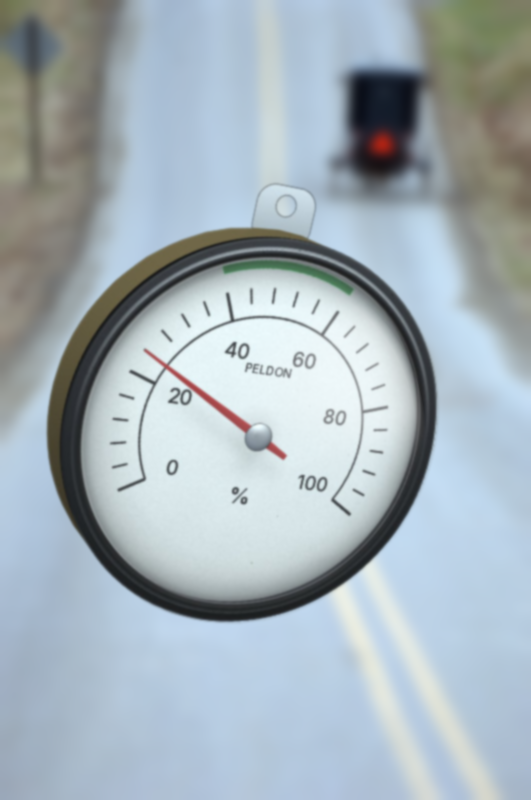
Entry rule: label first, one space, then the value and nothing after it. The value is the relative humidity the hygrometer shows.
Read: 24 %
